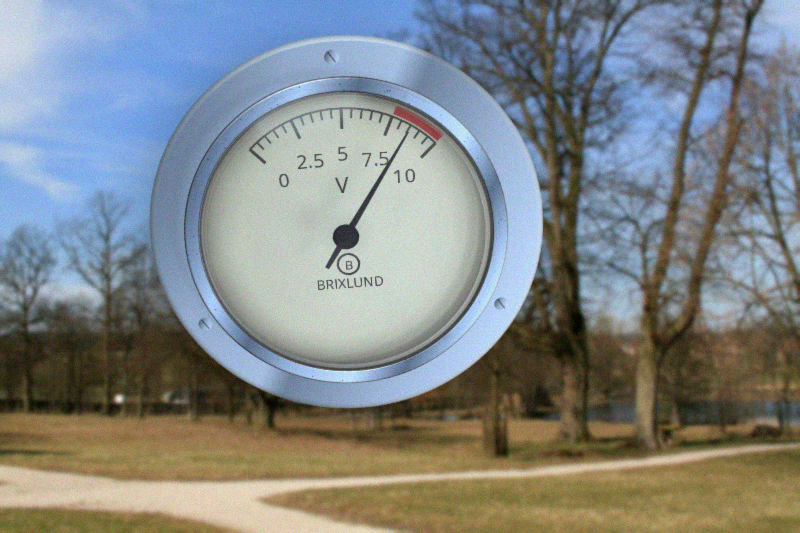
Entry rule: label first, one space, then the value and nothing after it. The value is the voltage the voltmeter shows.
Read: 8.5 V
